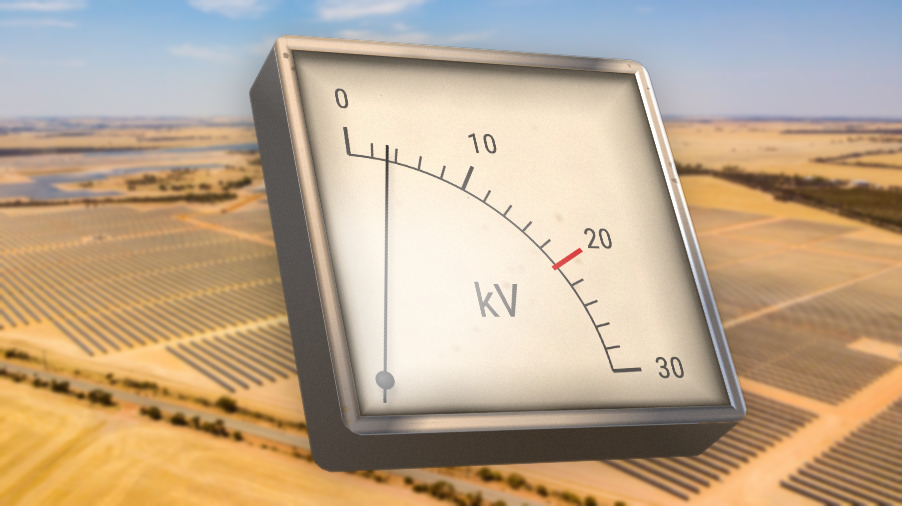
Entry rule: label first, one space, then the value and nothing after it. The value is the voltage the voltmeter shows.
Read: 3 kV
